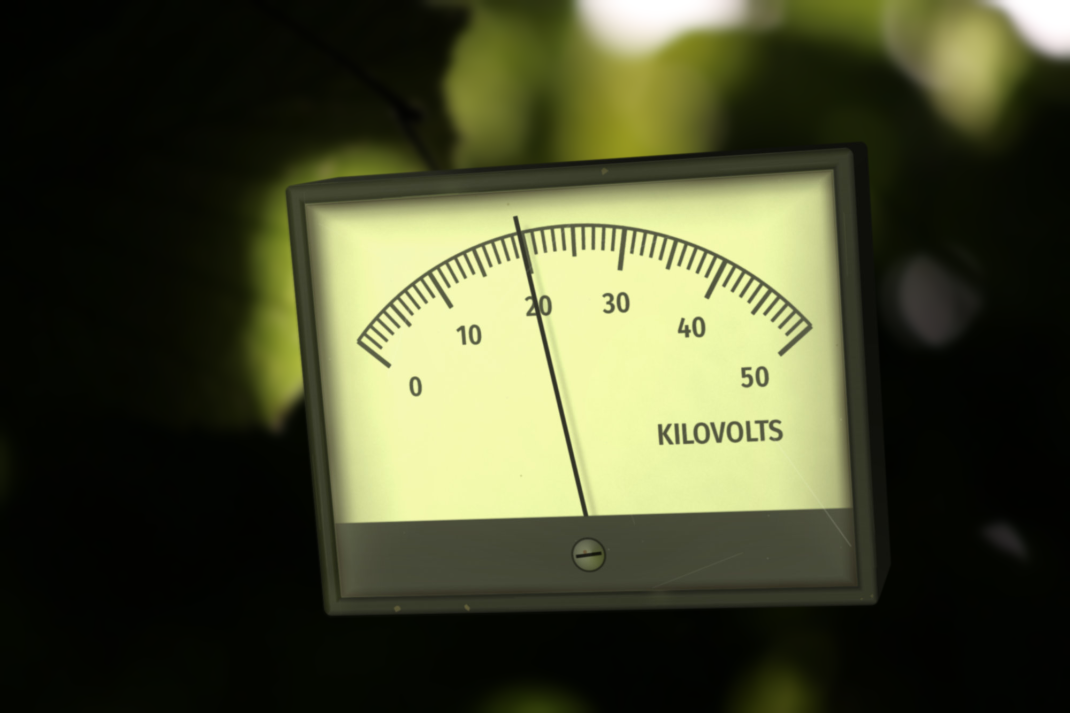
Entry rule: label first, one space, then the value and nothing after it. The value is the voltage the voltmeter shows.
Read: 20 kV
